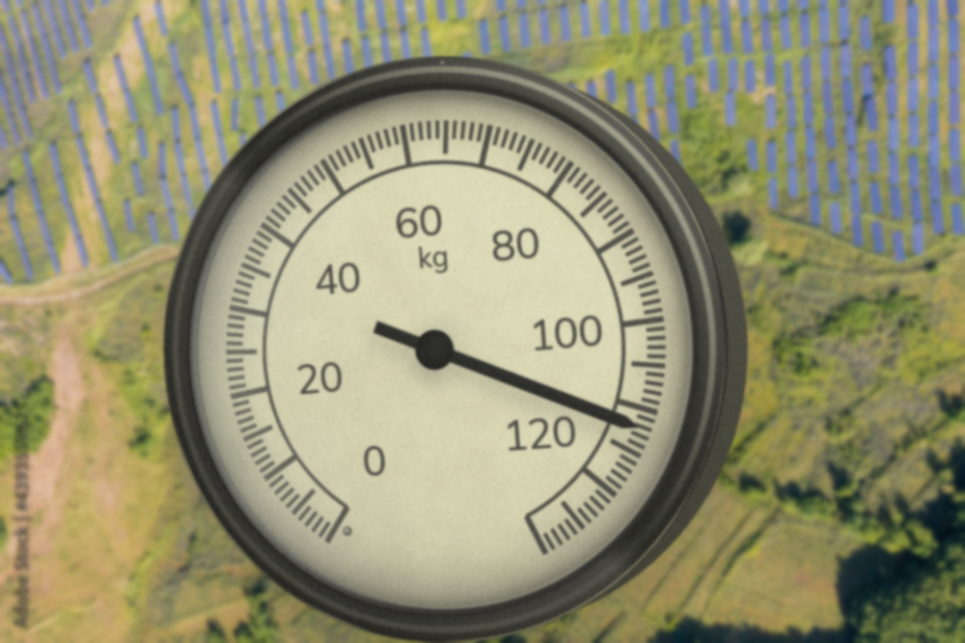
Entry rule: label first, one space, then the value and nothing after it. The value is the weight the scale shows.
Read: 112 kg
